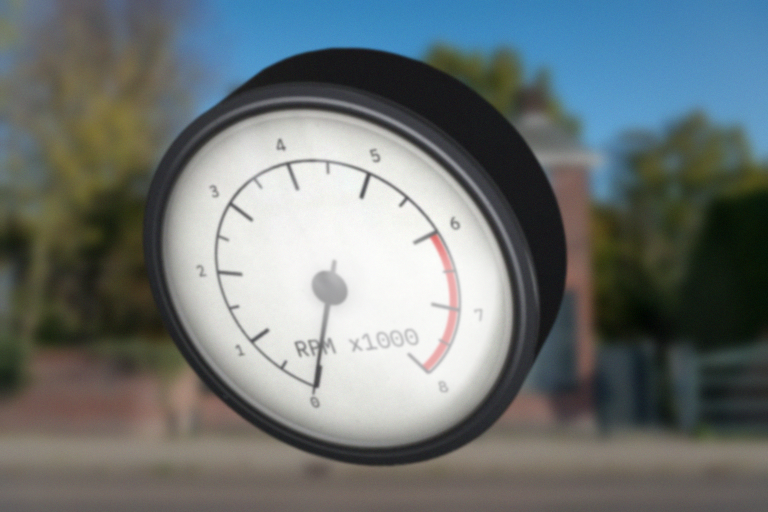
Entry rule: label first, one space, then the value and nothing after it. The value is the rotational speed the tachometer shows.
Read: 0 rpm
